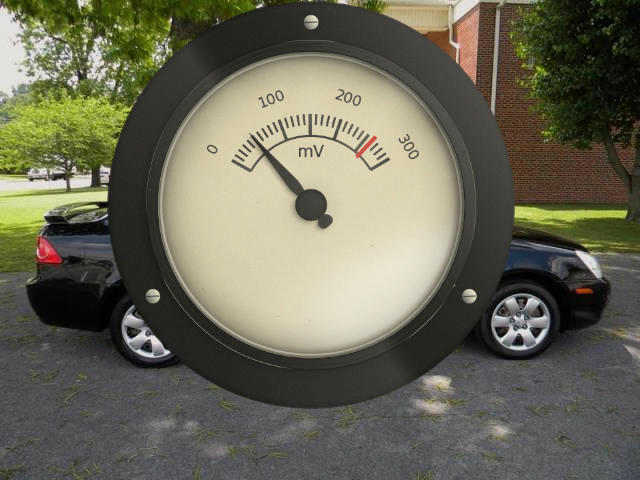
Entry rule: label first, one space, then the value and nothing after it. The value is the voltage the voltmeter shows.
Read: 50 mV
